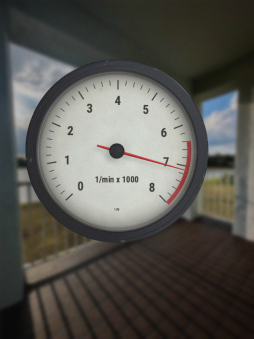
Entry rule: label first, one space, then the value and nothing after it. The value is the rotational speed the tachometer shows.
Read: 7100 rpm
